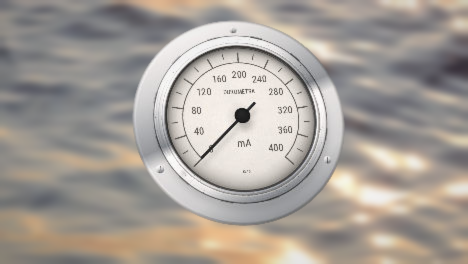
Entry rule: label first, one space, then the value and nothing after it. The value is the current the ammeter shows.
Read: 0 mA
